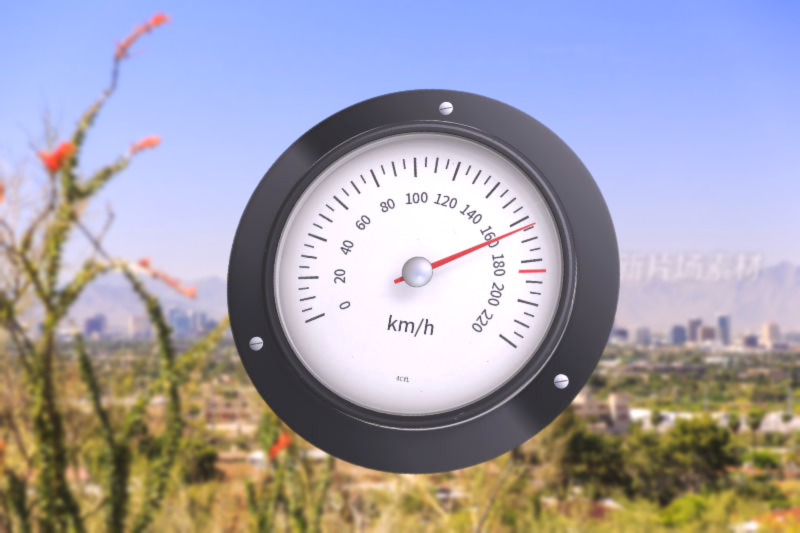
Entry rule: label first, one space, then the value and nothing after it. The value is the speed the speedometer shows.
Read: 165 km/h
